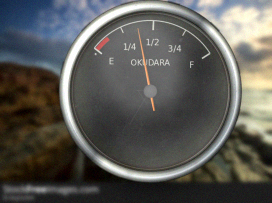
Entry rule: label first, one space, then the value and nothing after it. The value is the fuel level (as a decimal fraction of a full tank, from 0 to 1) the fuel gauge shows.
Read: 0.375
